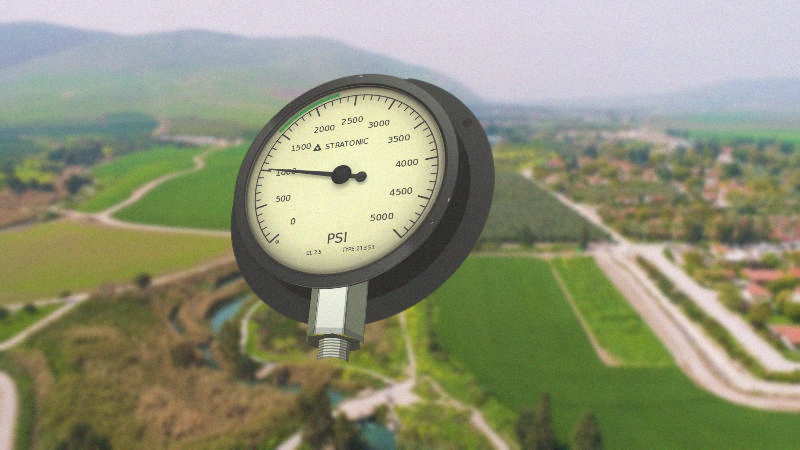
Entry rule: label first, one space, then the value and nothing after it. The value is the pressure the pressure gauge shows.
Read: 1000 psi
